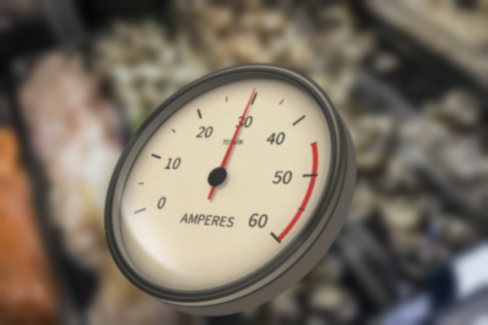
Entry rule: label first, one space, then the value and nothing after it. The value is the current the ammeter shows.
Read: 30 A
